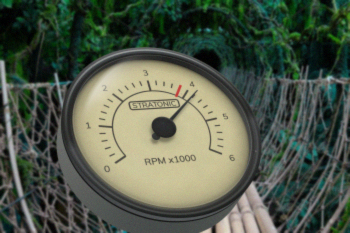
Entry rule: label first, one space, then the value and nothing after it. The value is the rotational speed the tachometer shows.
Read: 4200 rpm
